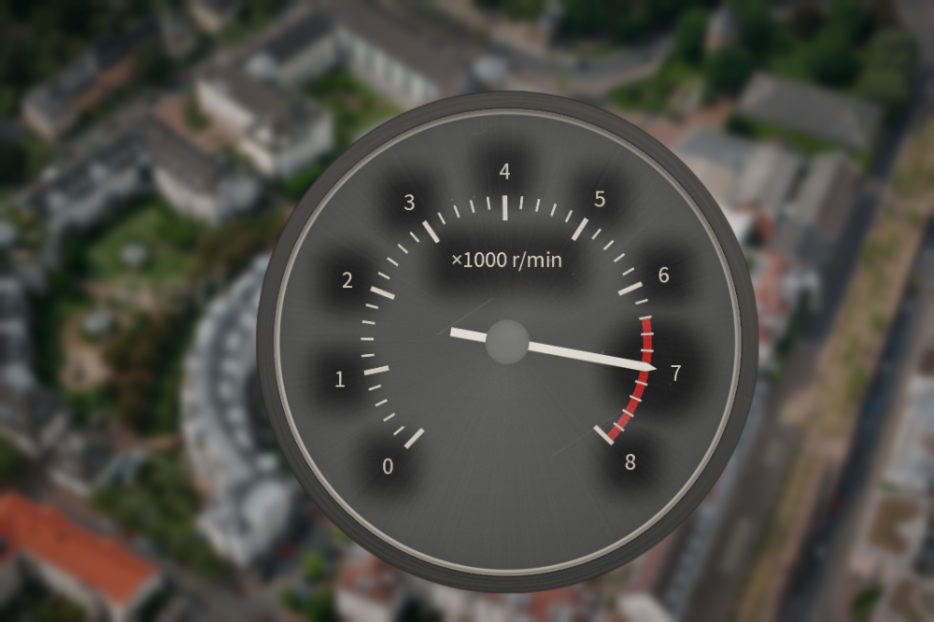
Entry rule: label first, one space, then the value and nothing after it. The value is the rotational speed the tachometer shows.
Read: 7000 rpm
